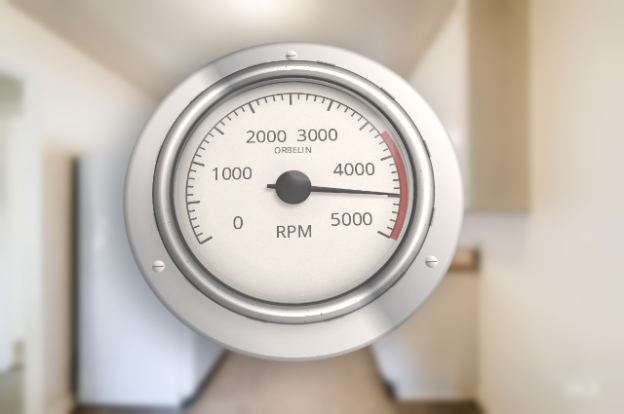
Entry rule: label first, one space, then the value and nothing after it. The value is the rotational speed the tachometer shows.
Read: 4500 rpm
